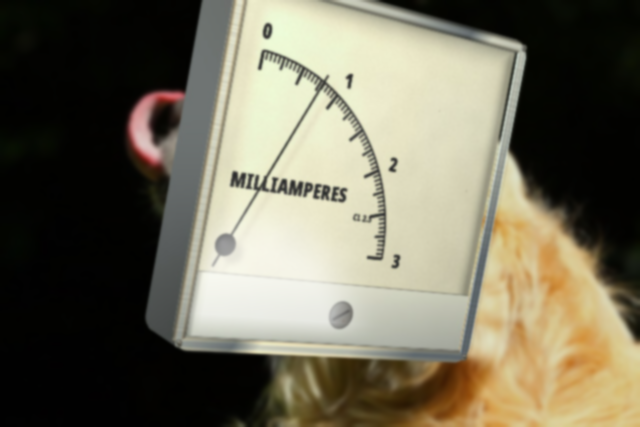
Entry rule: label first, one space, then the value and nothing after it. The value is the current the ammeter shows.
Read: 0.75 mA
